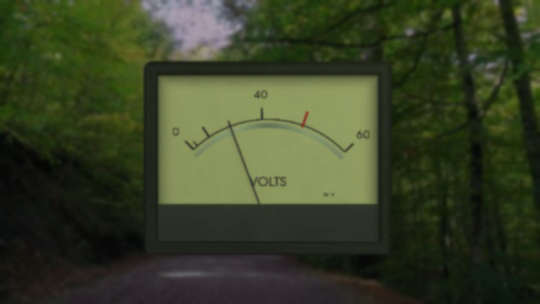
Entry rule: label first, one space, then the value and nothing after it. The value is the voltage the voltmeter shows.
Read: 30 V
